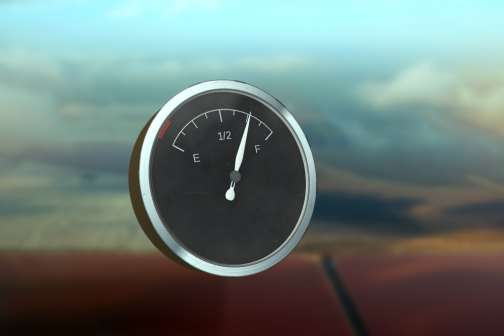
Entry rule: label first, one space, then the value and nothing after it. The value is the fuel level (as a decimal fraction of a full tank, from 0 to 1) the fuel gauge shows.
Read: 0.75
